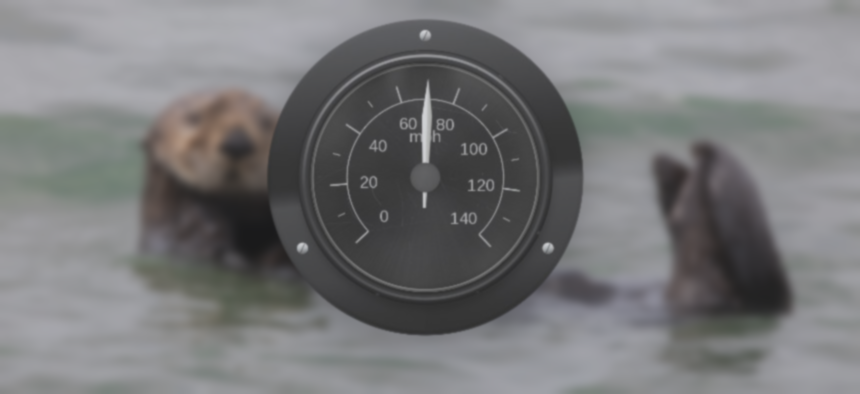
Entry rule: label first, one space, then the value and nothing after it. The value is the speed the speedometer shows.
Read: 70 mph
